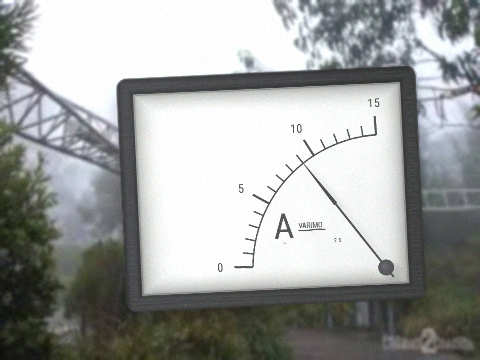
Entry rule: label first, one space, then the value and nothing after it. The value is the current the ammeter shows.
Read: 9 A
